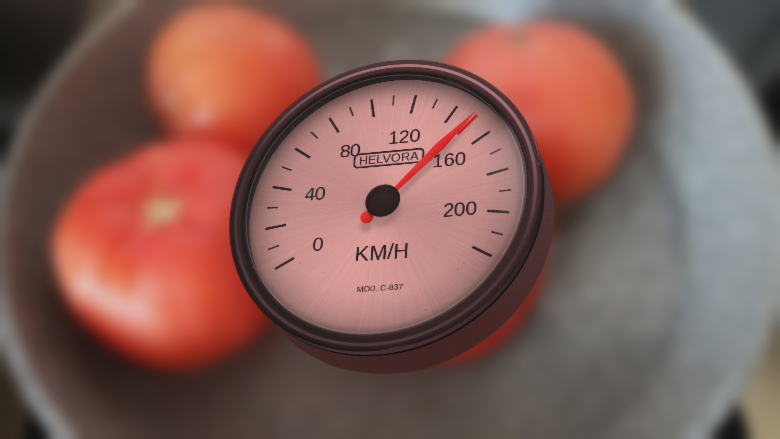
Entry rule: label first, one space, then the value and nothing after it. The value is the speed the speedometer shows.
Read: 150 km/h
